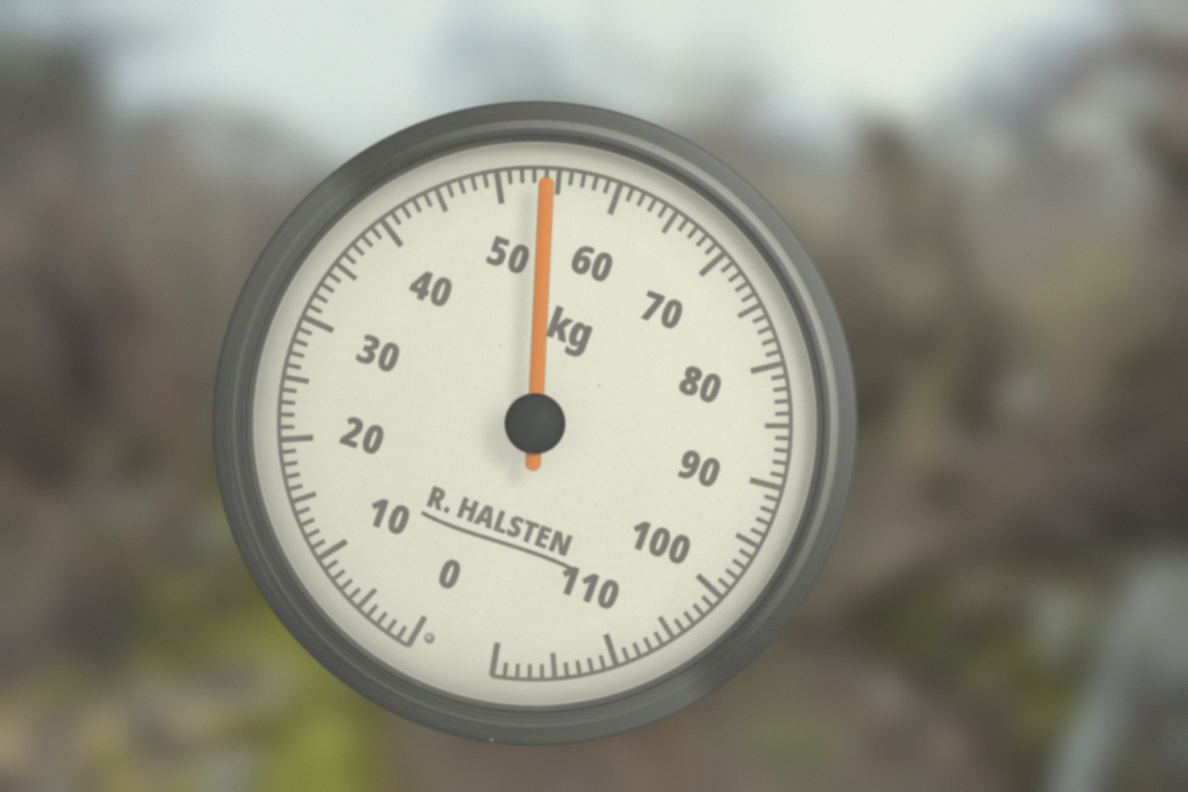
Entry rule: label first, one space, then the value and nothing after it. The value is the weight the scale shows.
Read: 54 kg
